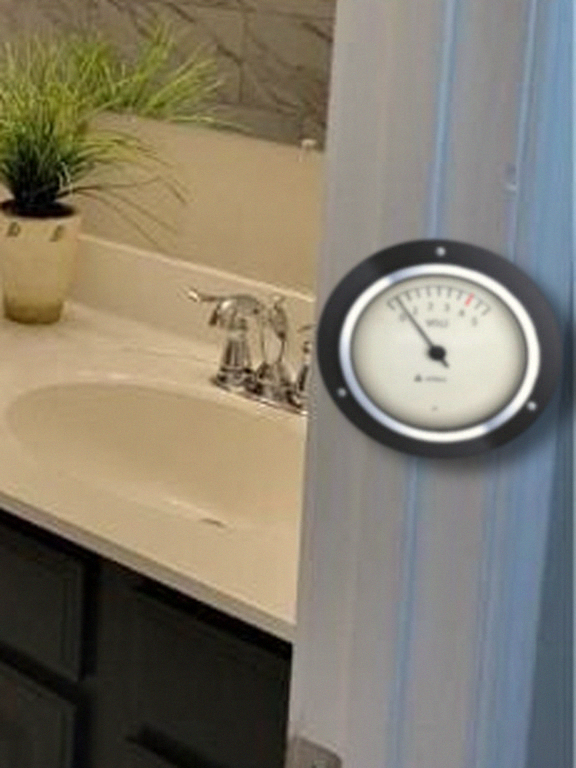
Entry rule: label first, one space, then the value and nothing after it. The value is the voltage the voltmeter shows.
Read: 0.5 V
